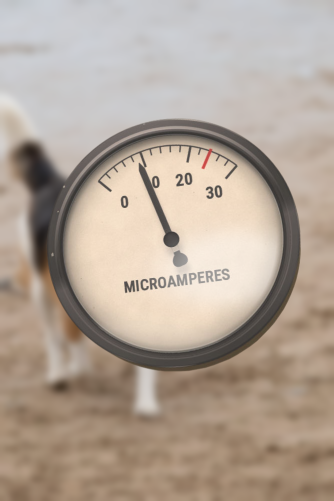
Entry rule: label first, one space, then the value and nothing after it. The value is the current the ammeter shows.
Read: 9 µA
